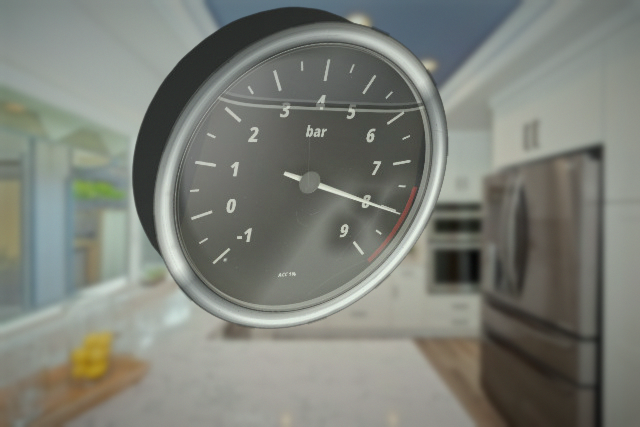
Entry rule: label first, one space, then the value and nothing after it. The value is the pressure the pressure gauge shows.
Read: 8 bar
